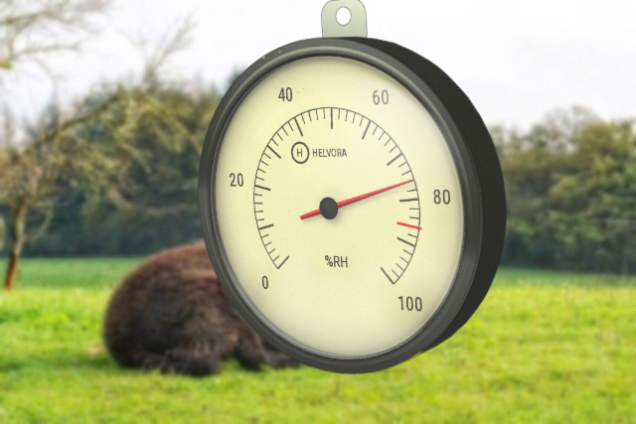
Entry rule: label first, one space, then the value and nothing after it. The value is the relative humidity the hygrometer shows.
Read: 76 %
